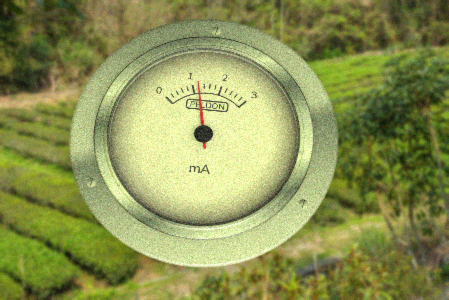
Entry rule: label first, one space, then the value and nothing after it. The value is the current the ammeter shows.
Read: 1.2 mA
